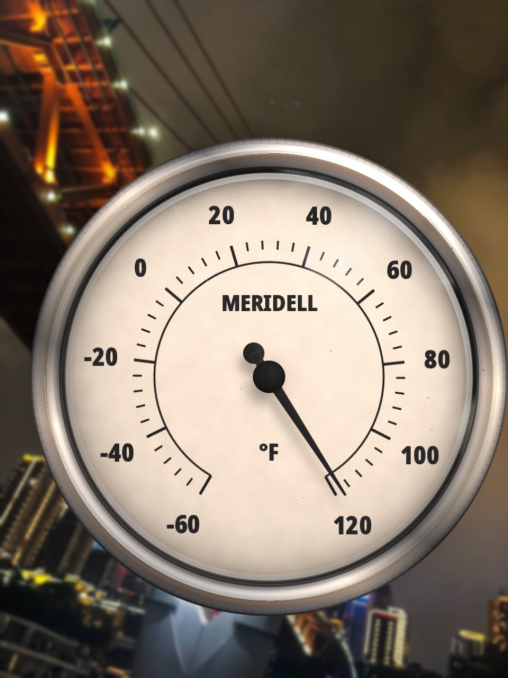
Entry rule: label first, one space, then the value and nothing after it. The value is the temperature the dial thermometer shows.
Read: 118 °F
